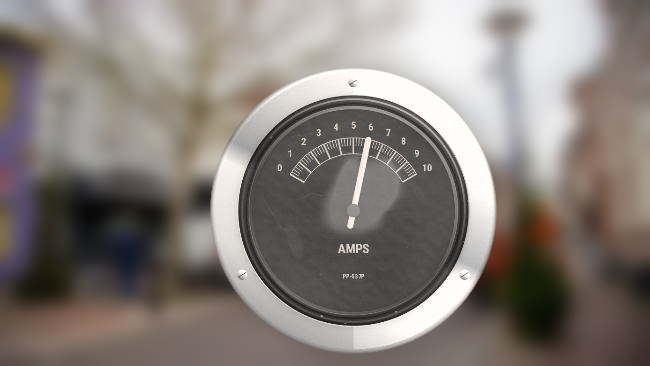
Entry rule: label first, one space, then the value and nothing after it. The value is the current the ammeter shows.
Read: 6 A
